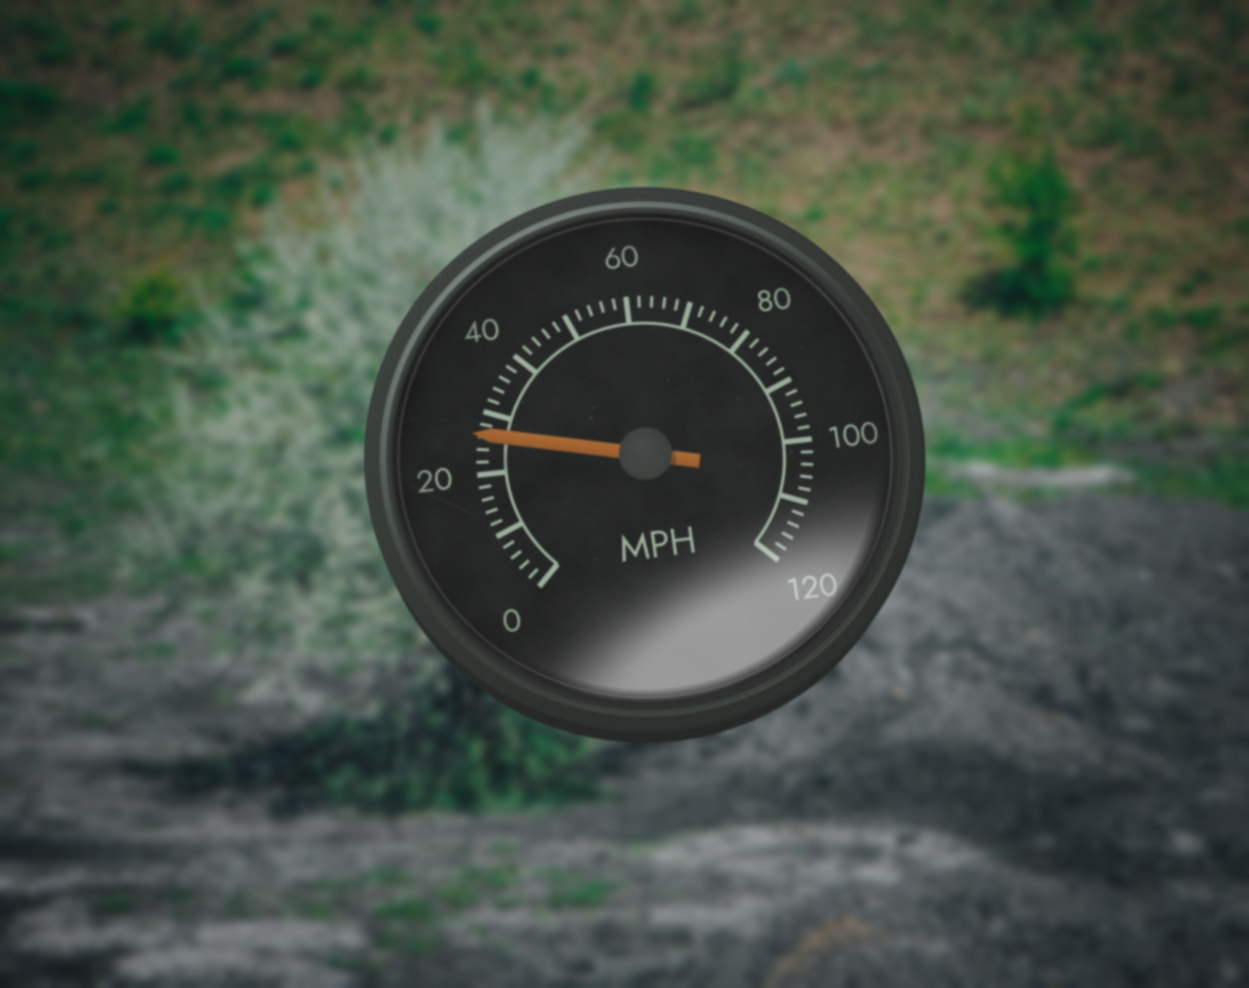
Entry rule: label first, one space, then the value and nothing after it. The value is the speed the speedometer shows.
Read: 26 mph
